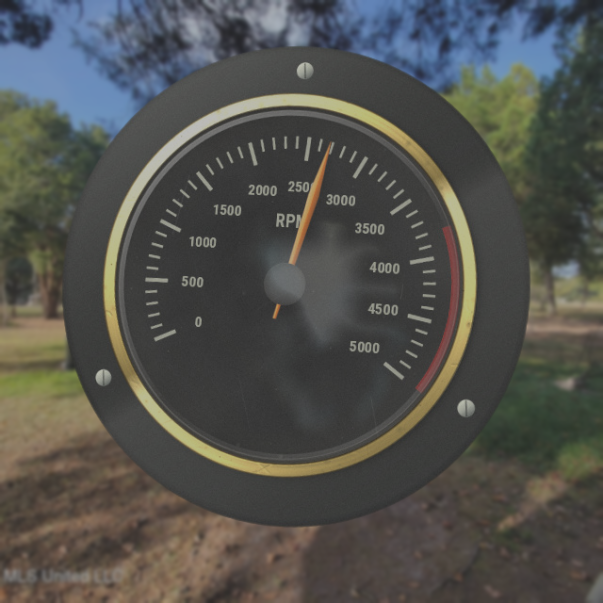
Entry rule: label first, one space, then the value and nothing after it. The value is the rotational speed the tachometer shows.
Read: 2700 rpm
